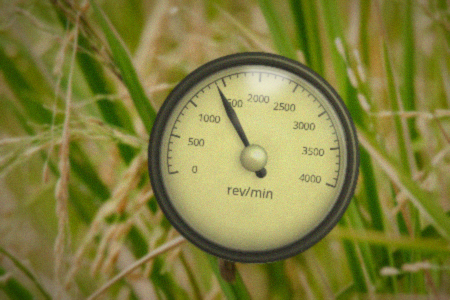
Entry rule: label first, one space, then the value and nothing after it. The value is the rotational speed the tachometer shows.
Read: 1400 rpm
